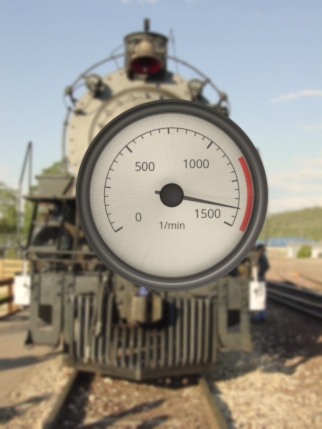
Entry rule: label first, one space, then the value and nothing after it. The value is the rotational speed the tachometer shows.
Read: 1400 rpm
